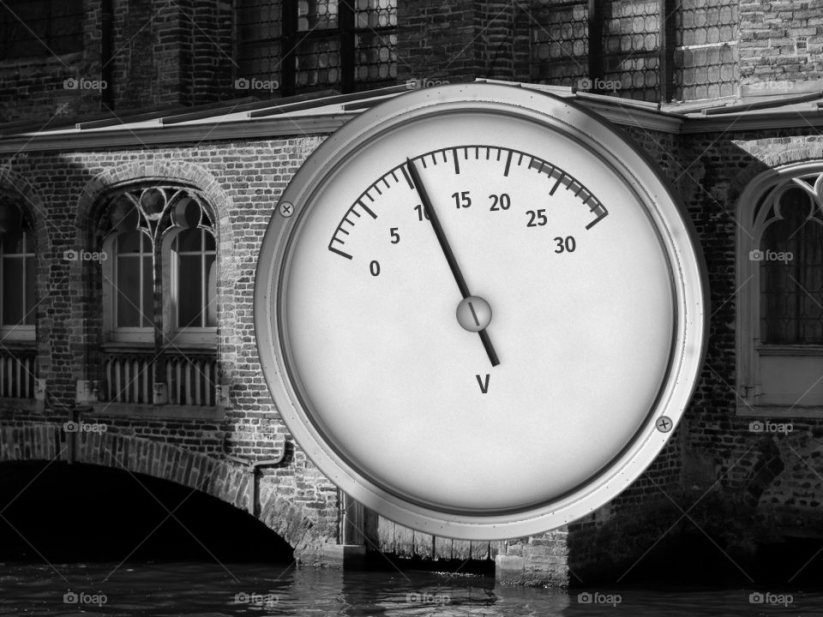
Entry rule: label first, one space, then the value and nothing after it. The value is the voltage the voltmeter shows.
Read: 11 V
